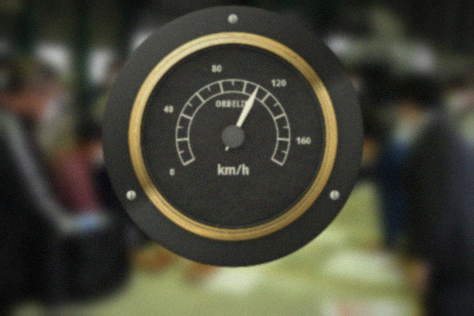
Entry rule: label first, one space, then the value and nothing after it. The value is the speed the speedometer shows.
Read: 110 km/h
